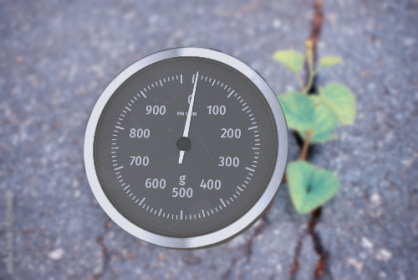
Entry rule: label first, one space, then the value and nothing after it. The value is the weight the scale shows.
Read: 10 g
